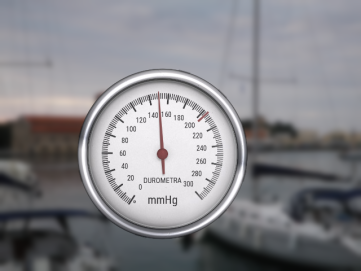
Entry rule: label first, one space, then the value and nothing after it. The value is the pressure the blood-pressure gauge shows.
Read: 150 mmHg
